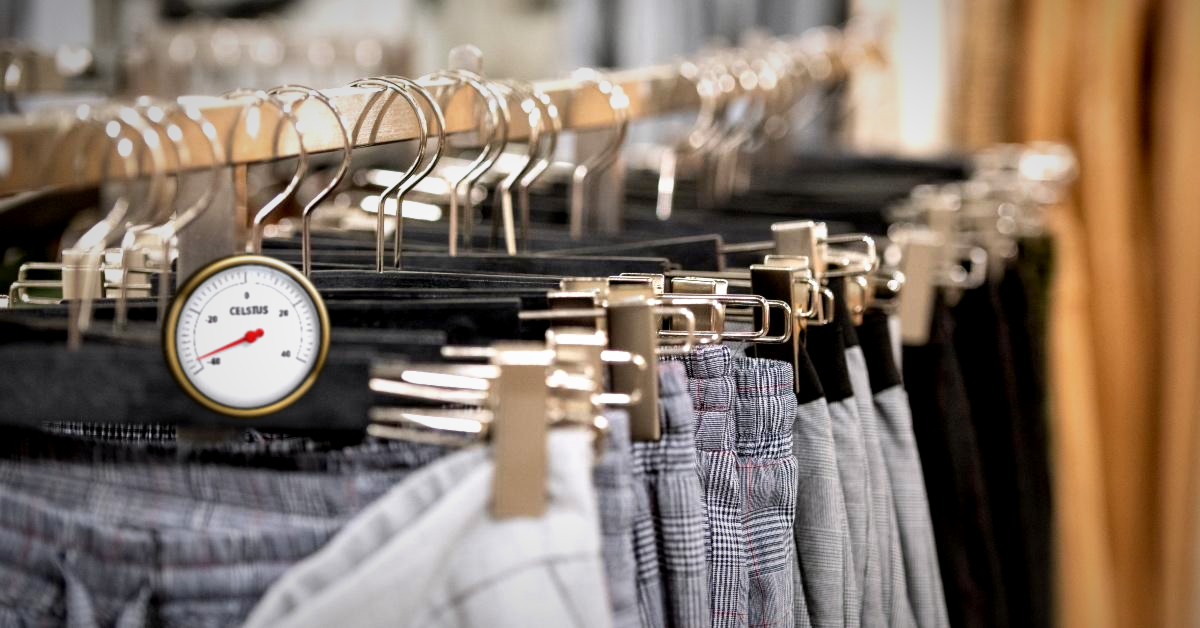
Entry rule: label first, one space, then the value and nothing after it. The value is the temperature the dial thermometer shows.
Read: -36 °C
